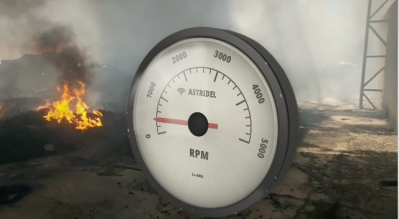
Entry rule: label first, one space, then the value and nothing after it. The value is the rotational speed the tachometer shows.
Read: 400 rpm
